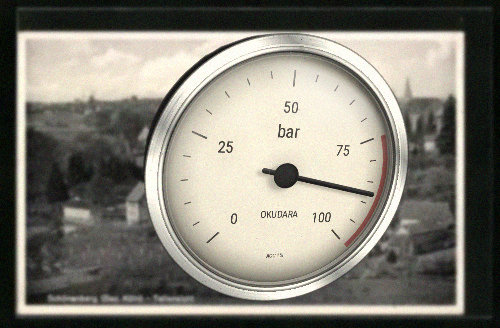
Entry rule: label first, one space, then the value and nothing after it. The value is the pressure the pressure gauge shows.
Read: 87.5 bar
